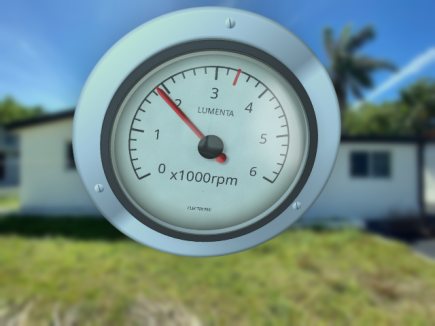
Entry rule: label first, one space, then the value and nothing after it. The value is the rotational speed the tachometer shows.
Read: 1900 rpm
